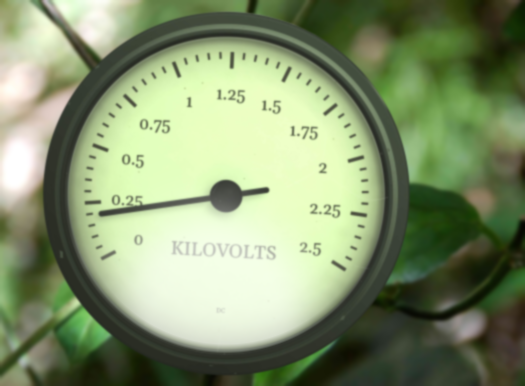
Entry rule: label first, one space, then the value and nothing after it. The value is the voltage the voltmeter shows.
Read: 0.2 kV
